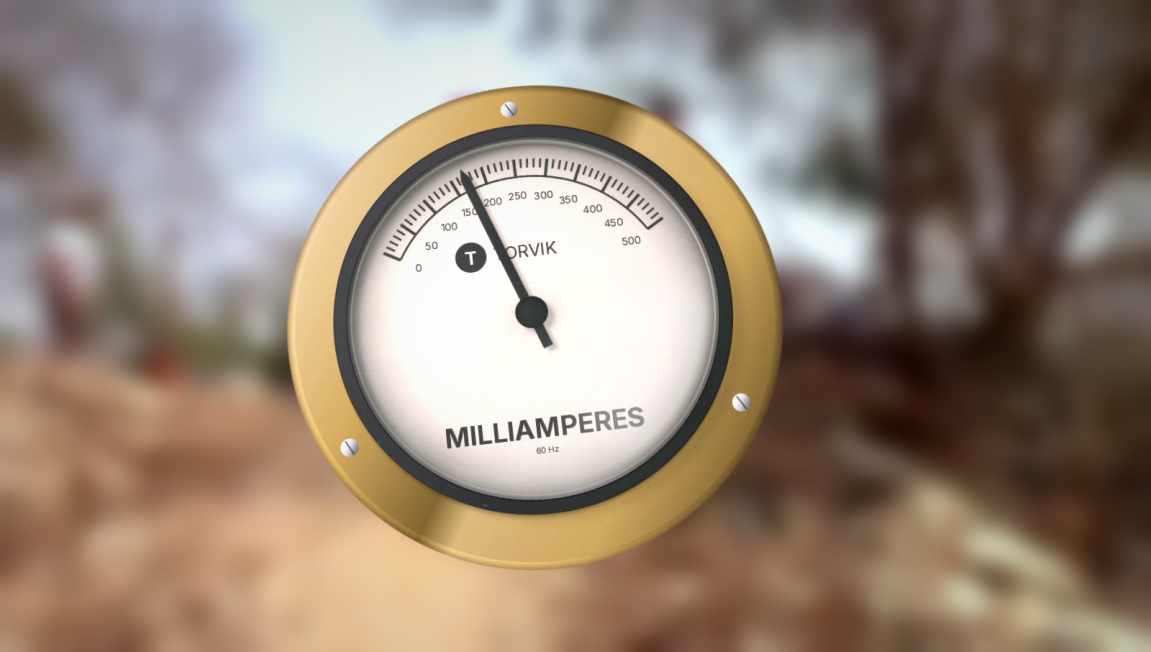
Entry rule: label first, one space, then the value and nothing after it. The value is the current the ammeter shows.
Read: 170 mA
